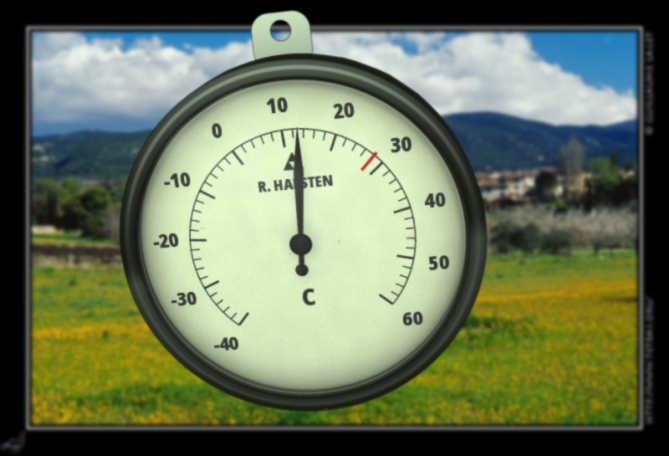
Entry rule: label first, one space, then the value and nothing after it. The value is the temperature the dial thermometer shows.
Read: 13 °C
